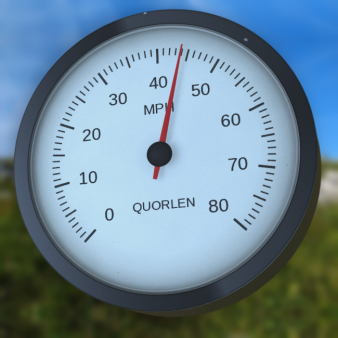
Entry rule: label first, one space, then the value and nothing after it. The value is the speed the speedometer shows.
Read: 44 mph
